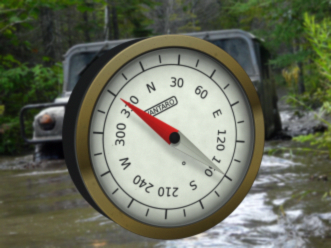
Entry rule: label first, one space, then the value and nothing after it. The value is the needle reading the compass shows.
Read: 330 °
